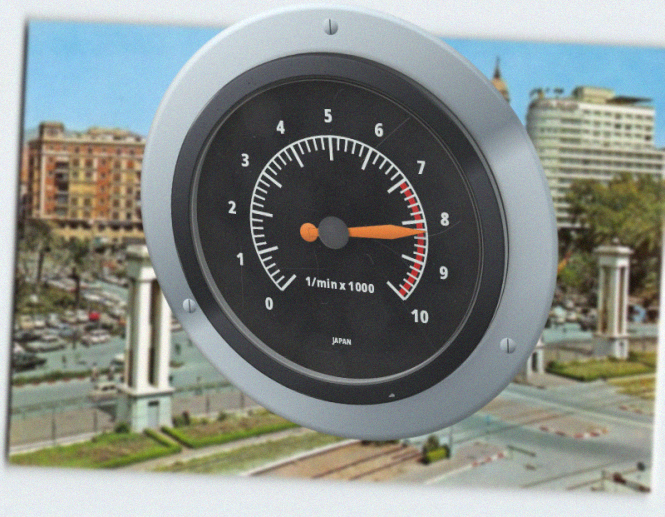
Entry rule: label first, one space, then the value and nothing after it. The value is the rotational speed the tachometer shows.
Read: 8200 rpm
